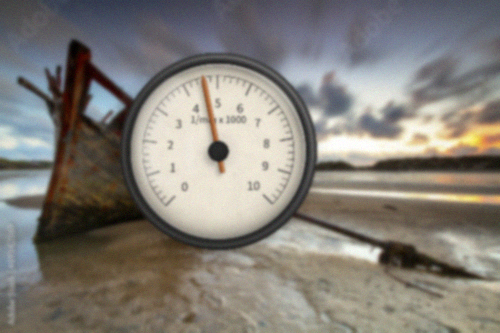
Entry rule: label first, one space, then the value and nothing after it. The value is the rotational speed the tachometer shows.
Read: 4600 rpm
